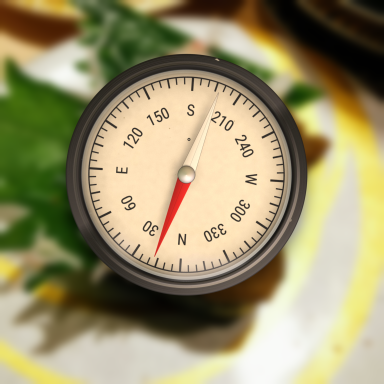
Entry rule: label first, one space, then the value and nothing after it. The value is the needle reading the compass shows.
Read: 17.5 °
